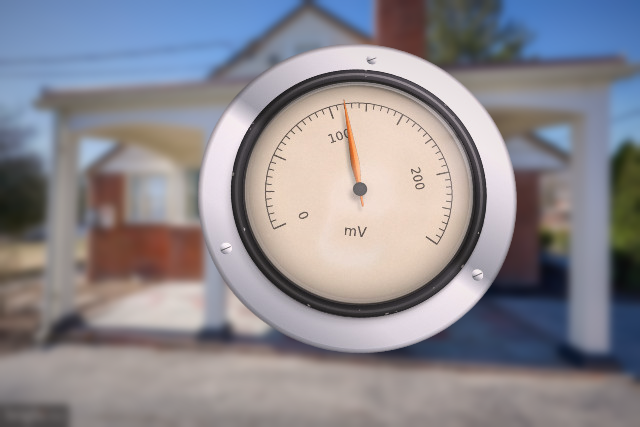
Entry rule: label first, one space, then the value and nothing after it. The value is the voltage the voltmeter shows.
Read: 110 mV
